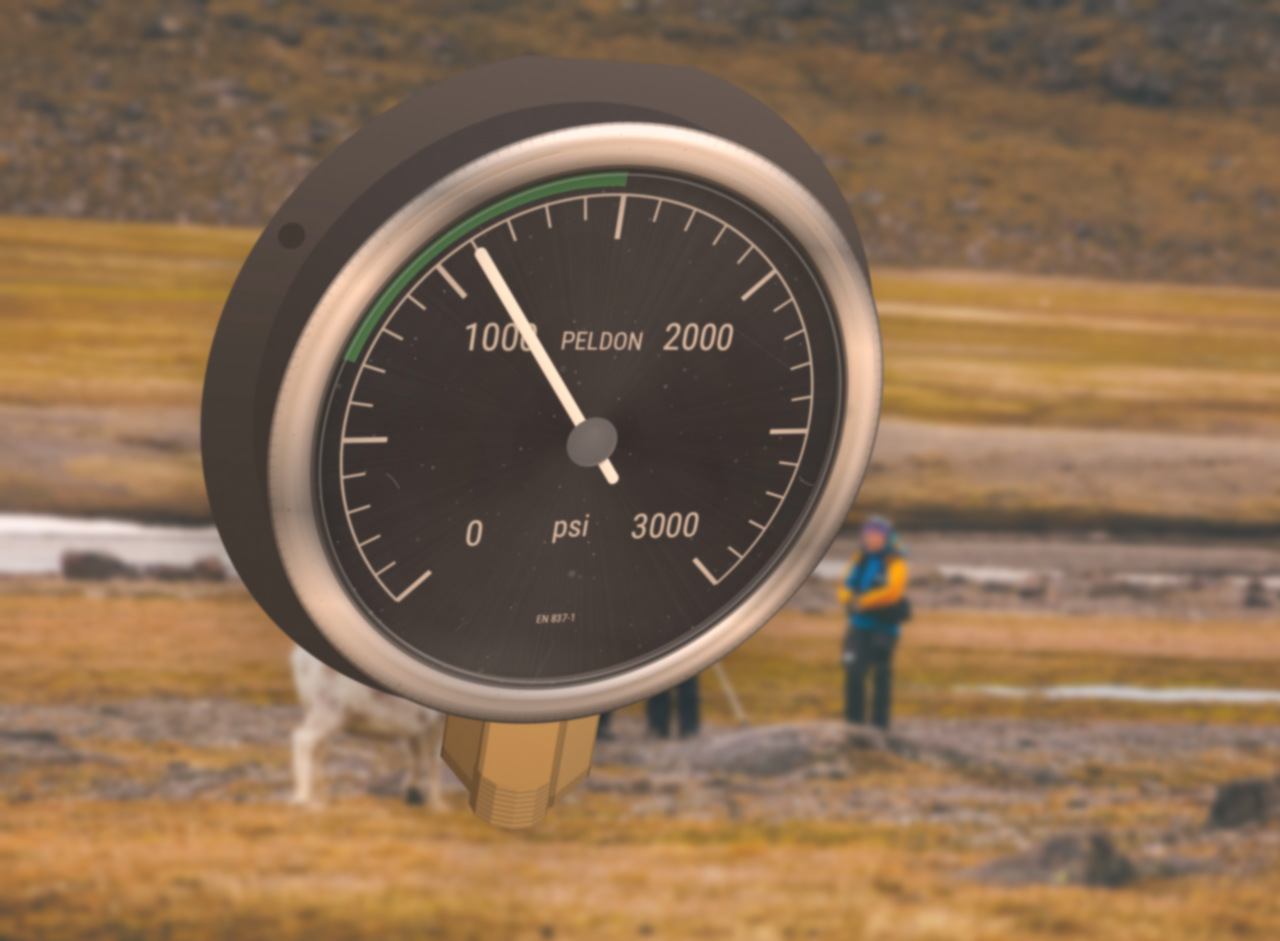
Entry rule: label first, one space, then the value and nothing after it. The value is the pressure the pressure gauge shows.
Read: 1100 psi
